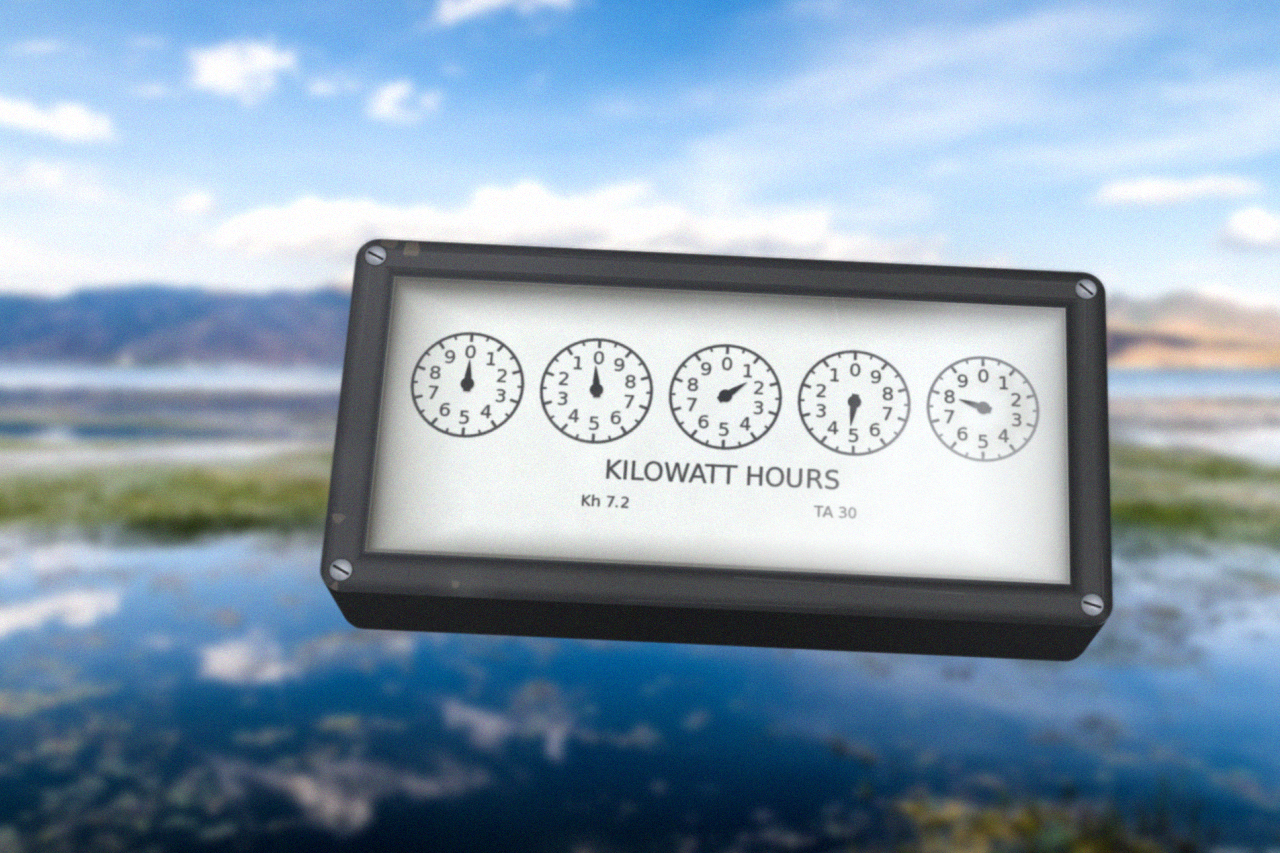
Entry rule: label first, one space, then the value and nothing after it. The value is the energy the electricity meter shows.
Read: 148 kWh
